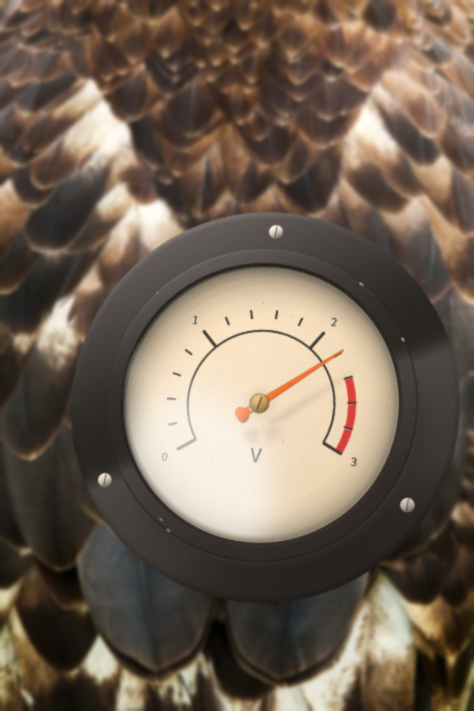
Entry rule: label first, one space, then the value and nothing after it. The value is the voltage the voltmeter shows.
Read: 2.2 V
